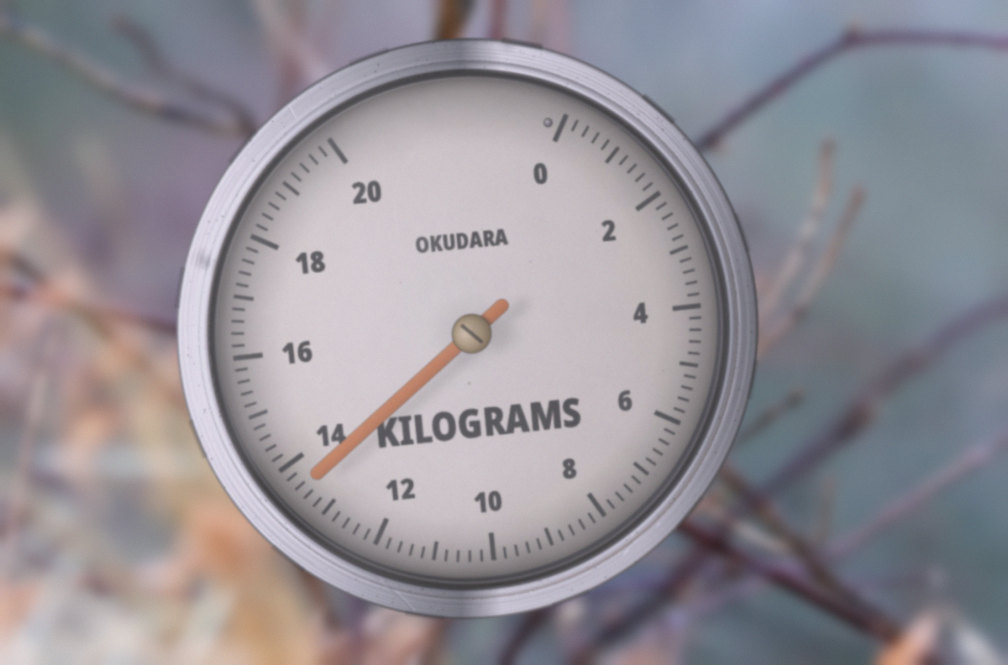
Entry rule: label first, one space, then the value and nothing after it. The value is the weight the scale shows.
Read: 13.6 kg
